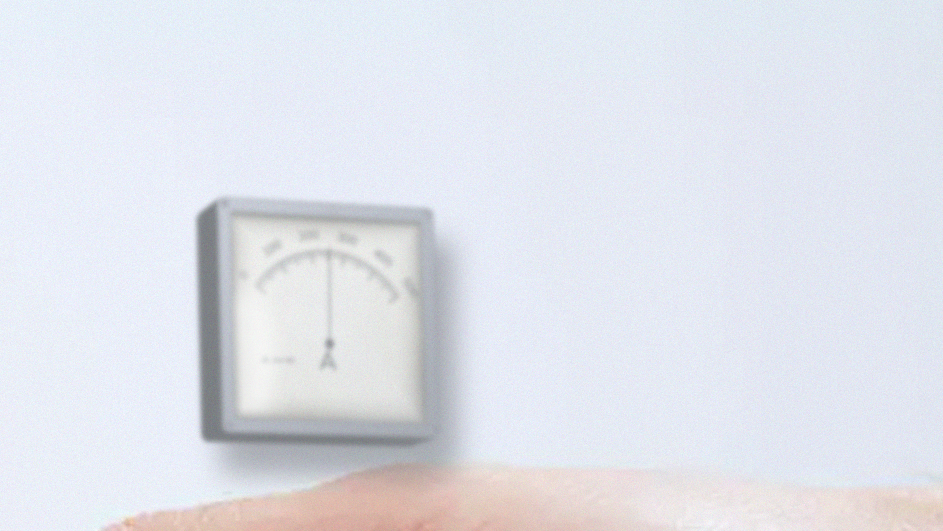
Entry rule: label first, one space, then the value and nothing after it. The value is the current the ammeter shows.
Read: 250 A
